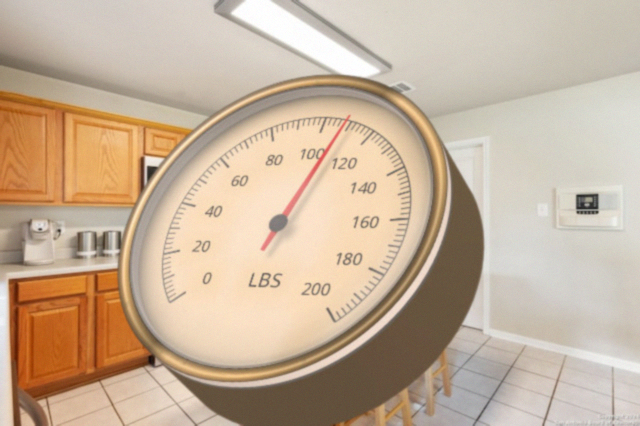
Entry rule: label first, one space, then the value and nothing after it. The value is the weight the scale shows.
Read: 110 lb
